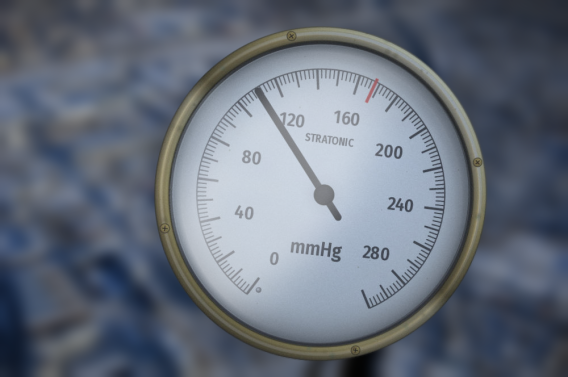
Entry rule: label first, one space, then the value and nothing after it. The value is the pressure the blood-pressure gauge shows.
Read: 110 mmHg
